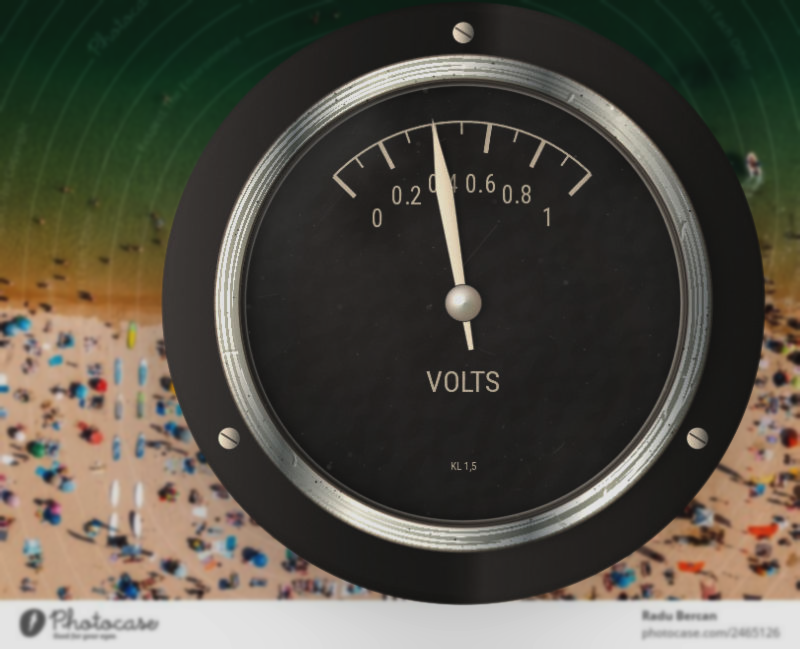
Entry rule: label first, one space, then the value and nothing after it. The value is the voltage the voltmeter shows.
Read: 0.4 V
